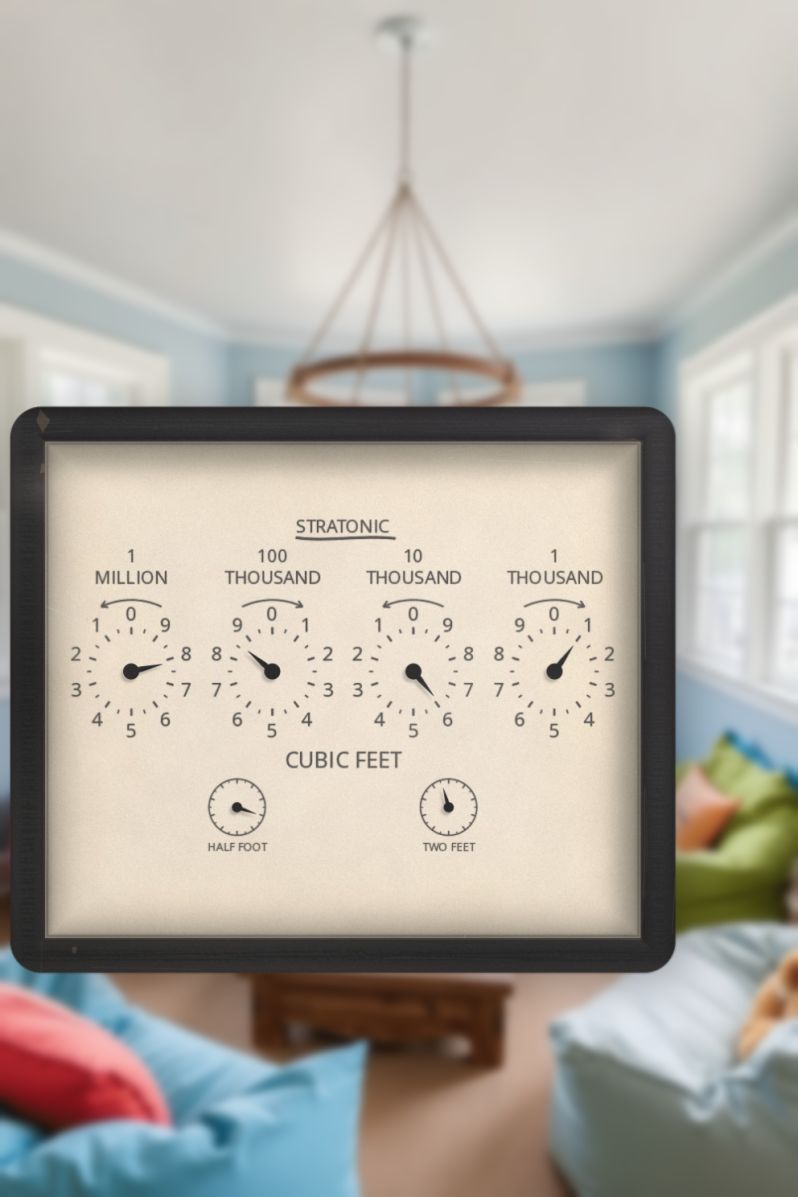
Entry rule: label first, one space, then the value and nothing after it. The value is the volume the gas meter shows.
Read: 786100 ft³
